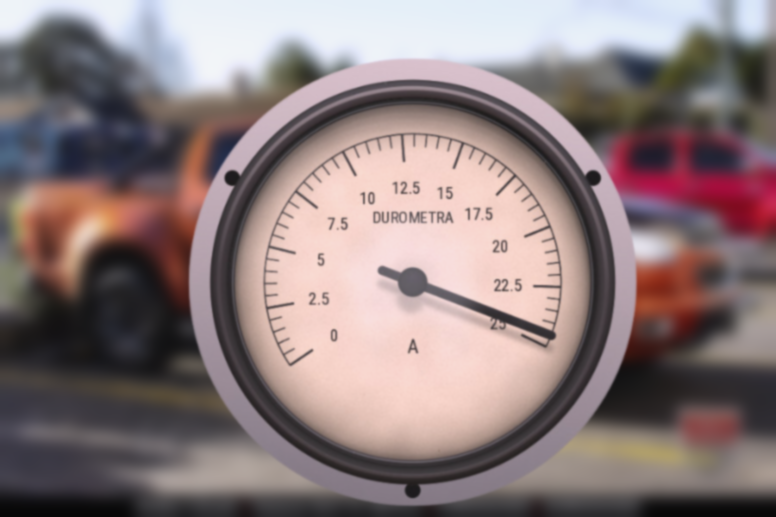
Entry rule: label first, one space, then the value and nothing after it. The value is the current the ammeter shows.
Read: 24.5 A
